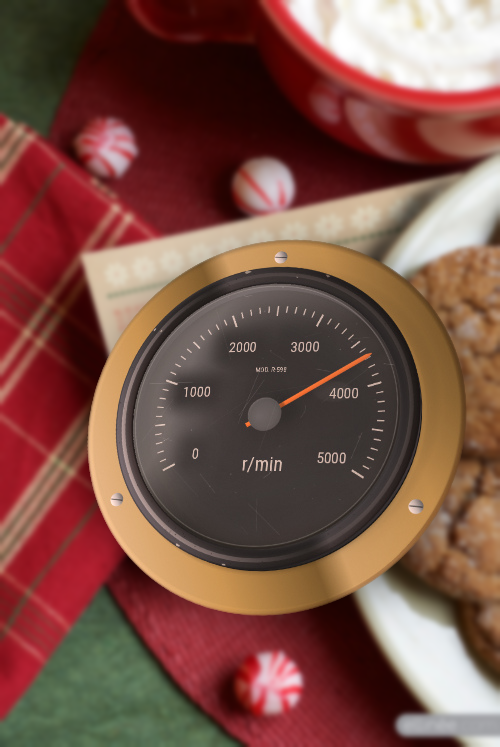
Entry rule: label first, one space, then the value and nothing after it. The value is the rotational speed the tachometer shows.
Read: 3700 rpm
